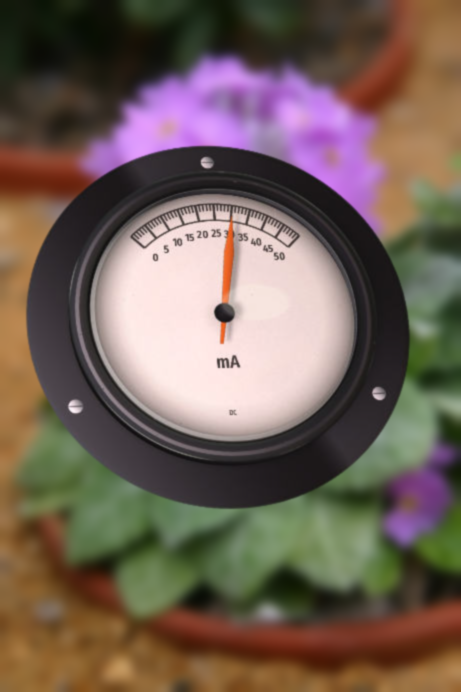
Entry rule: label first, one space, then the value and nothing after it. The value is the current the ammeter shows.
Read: 30 mA
